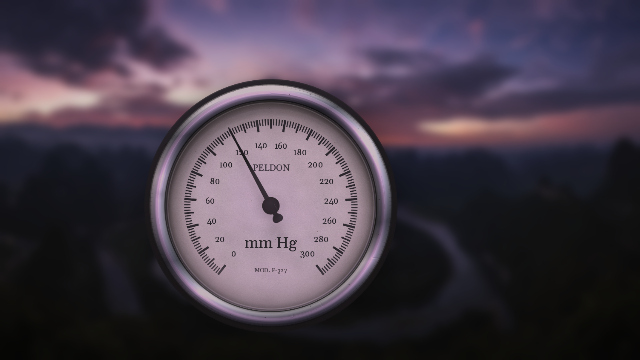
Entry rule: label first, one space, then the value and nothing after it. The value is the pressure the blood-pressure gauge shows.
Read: 120 mmHg
